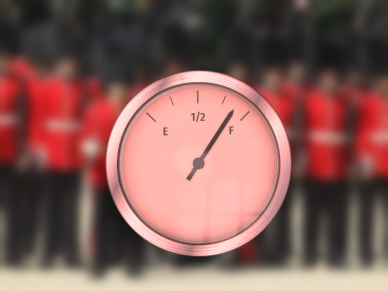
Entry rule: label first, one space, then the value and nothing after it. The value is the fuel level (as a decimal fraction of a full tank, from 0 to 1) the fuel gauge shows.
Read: 0.875
